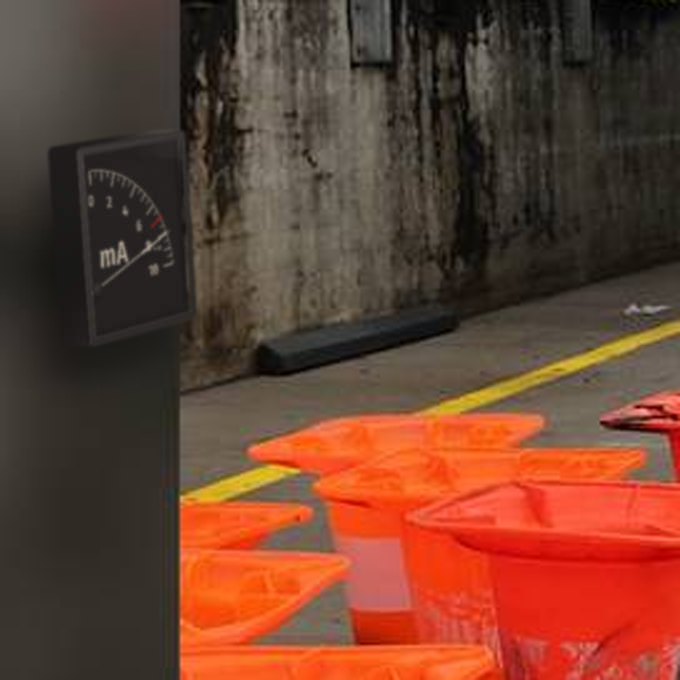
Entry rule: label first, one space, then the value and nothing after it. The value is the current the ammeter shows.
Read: 8 mA
